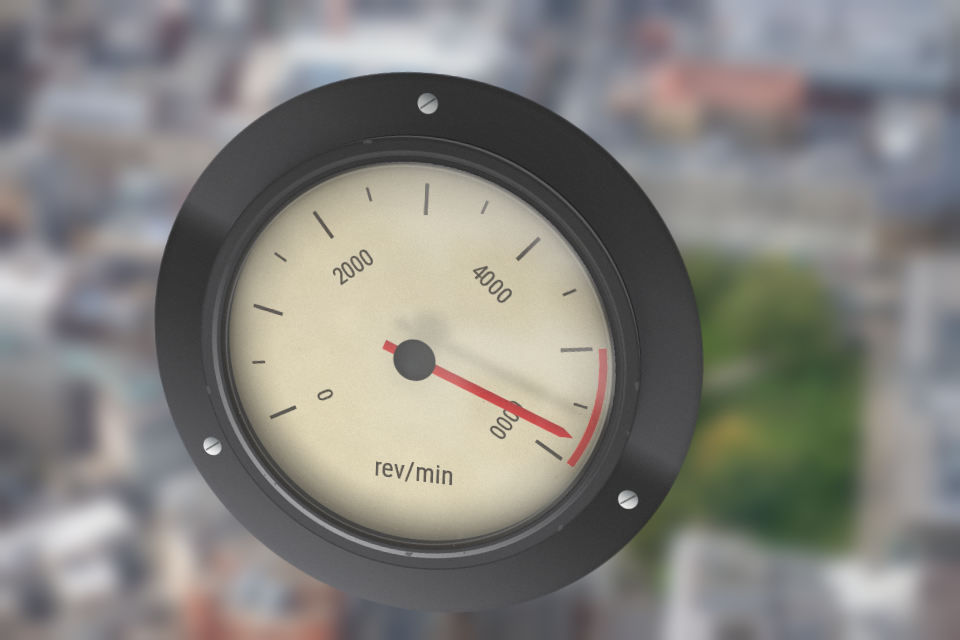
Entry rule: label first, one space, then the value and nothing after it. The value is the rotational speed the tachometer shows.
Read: 5750 rpm
